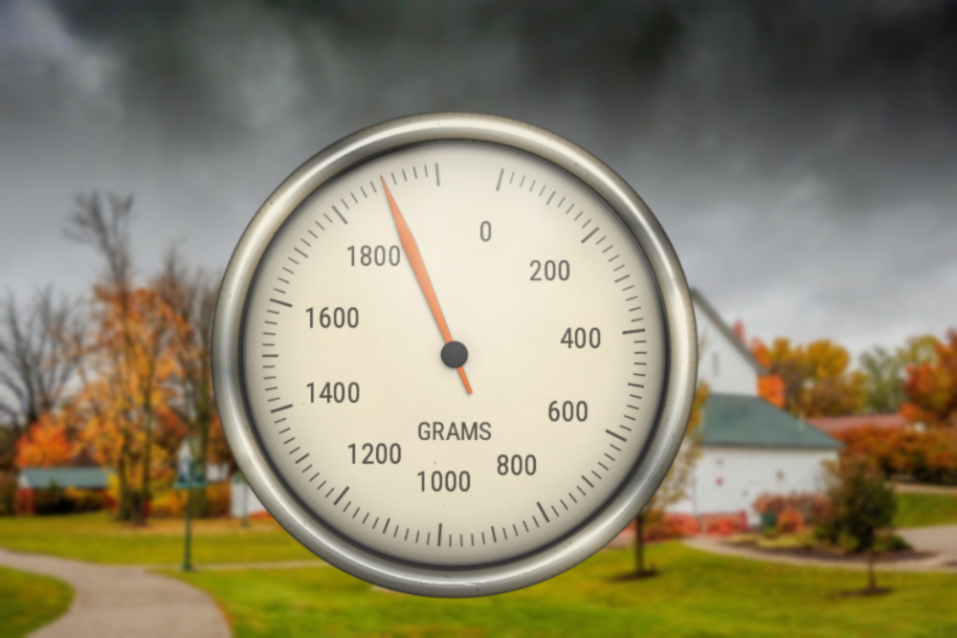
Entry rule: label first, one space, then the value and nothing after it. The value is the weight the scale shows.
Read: 1900 g
